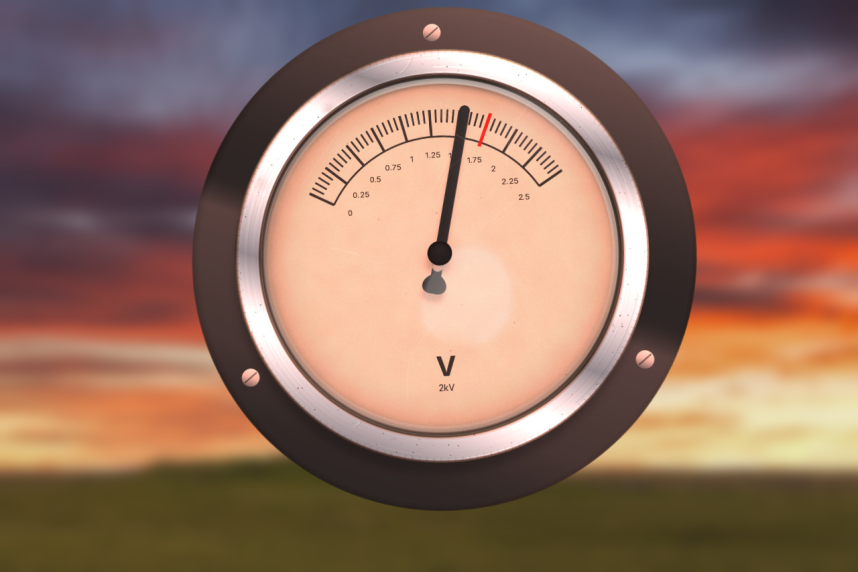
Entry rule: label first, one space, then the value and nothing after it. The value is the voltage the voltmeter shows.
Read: 1.55 V
